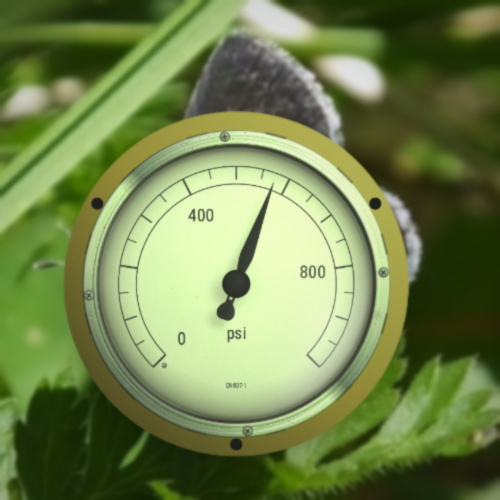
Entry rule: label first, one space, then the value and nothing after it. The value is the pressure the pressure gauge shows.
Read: 575 psi
